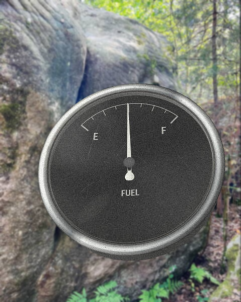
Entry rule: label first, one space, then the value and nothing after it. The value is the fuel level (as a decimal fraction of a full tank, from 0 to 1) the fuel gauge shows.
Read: 0.5
